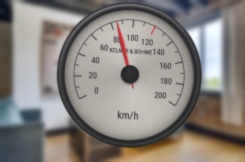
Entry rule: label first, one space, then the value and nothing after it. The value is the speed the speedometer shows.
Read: 85 km/h
